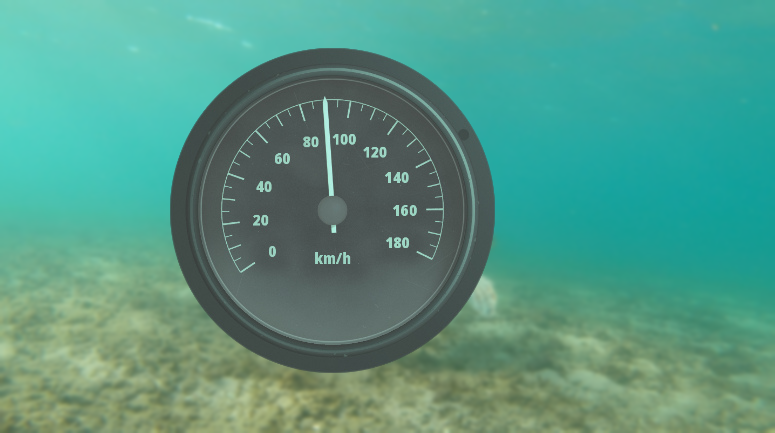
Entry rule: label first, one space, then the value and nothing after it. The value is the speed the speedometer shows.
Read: 90 km/h
